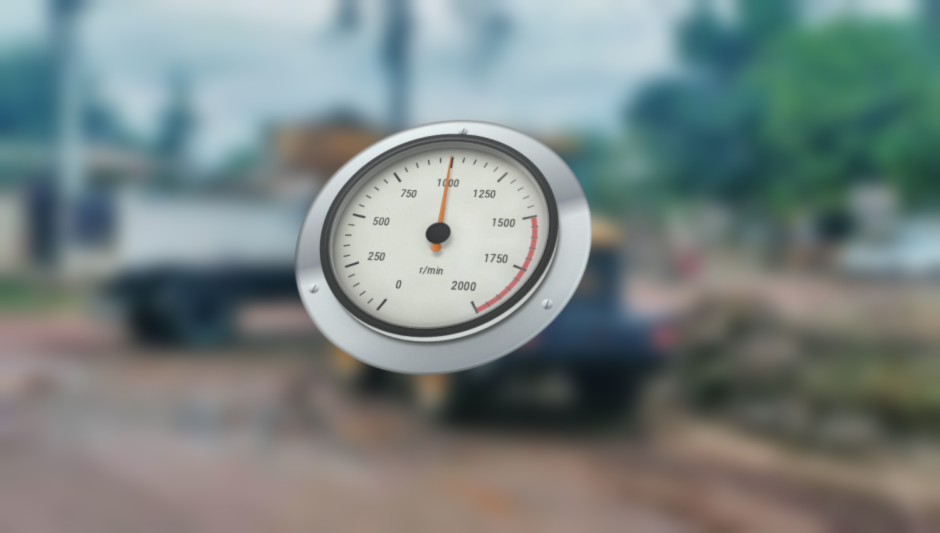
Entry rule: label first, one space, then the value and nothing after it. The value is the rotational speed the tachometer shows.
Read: 1000 rpm
